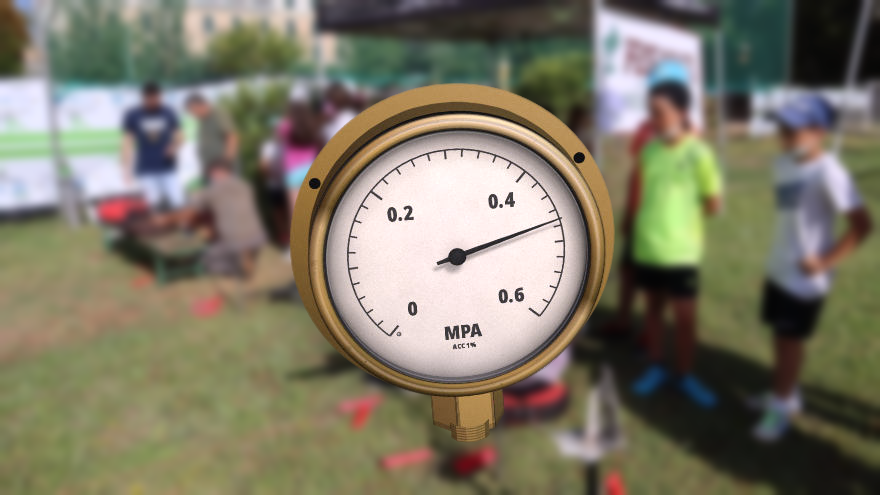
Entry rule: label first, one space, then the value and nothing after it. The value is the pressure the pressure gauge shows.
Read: 0.47 MPa
